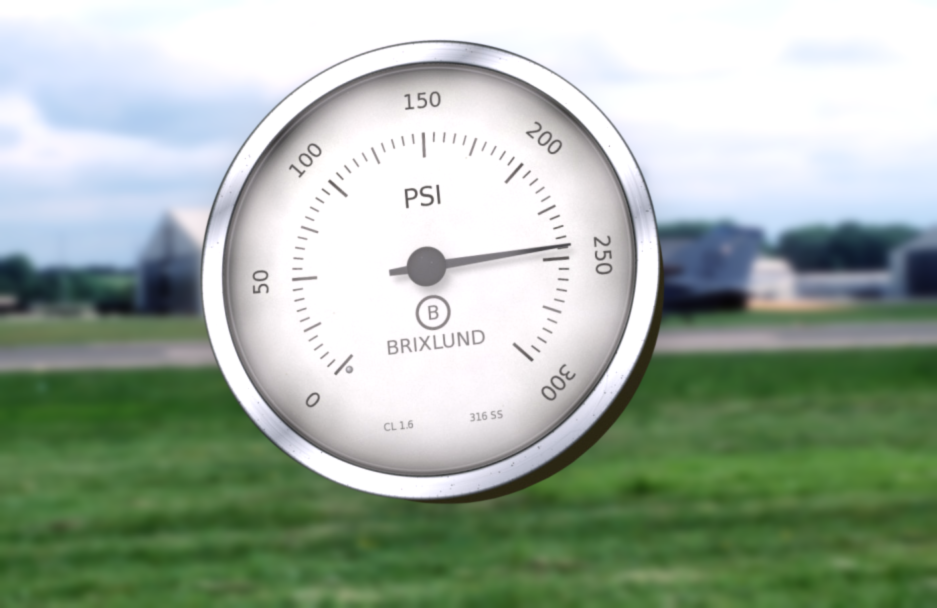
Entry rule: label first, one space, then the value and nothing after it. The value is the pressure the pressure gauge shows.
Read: 245 psi
